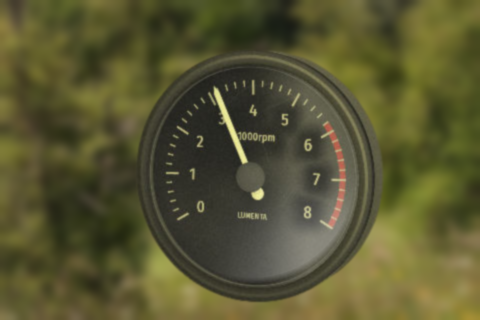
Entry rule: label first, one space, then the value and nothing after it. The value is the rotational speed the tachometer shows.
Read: 3200 rpm
